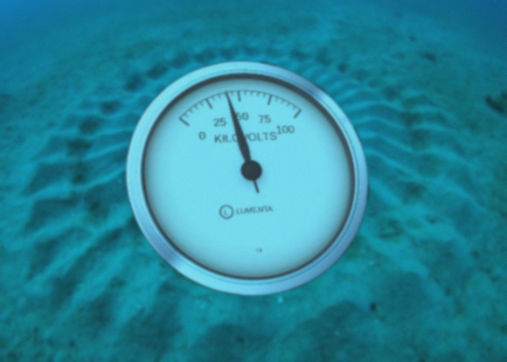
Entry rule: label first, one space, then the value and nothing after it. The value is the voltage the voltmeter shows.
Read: 40 kV
